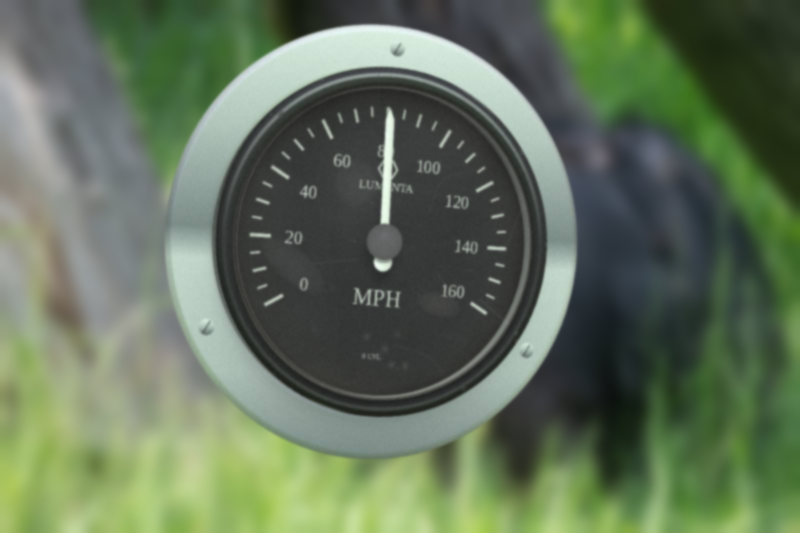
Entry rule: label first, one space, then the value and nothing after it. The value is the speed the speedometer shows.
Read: 80 mph
